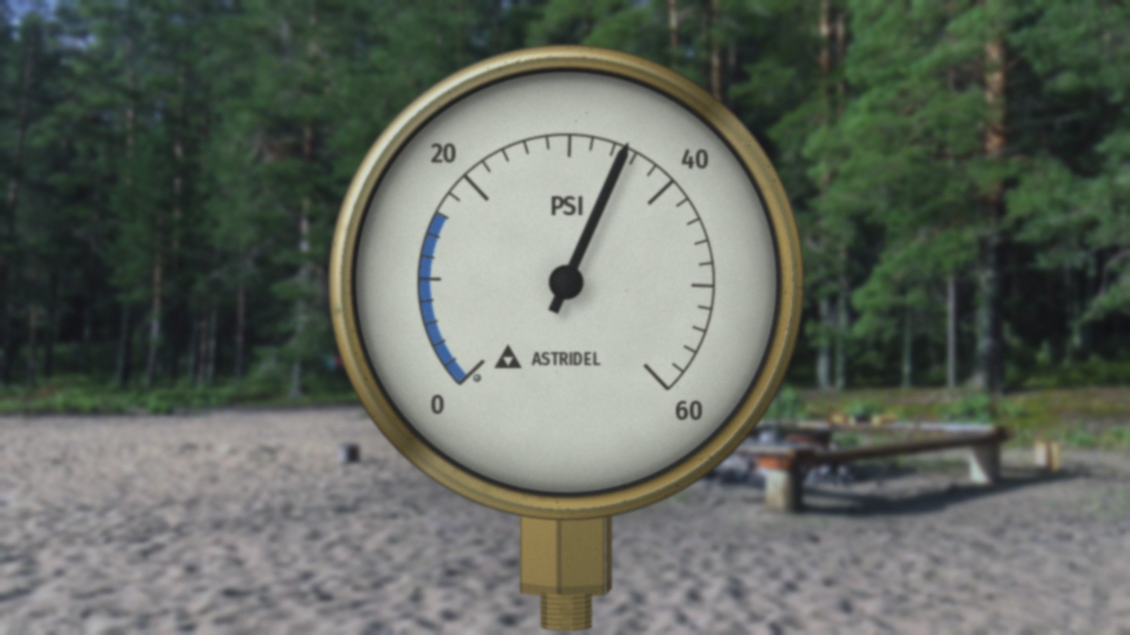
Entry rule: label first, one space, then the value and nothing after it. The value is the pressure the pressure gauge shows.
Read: 35 psi
